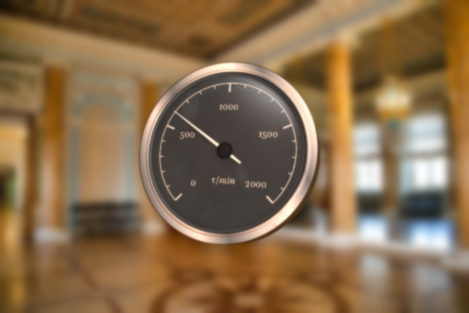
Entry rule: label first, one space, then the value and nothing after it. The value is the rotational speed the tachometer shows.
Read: 600 rpm
